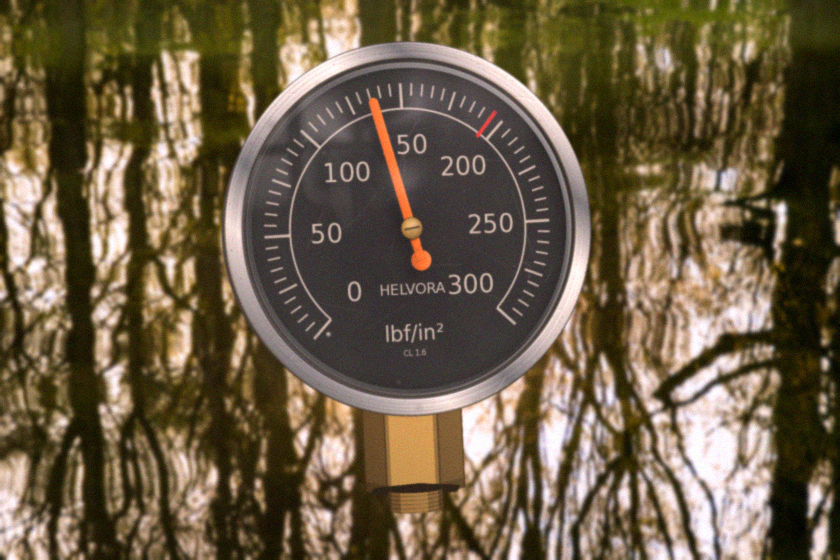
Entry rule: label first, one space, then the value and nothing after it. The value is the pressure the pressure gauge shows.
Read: 135 psi
